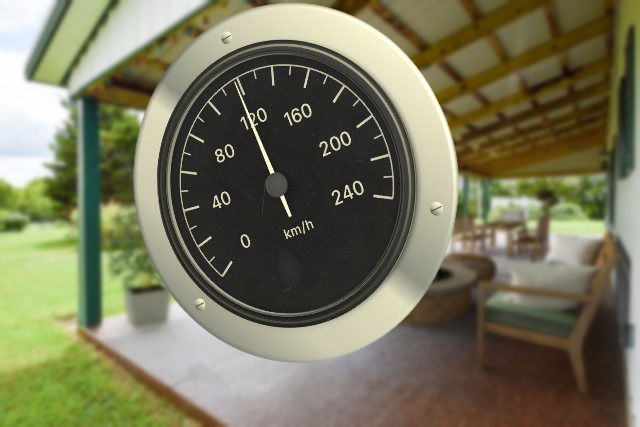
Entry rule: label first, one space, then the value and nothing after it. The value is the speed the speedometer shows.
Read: 120 km/h
